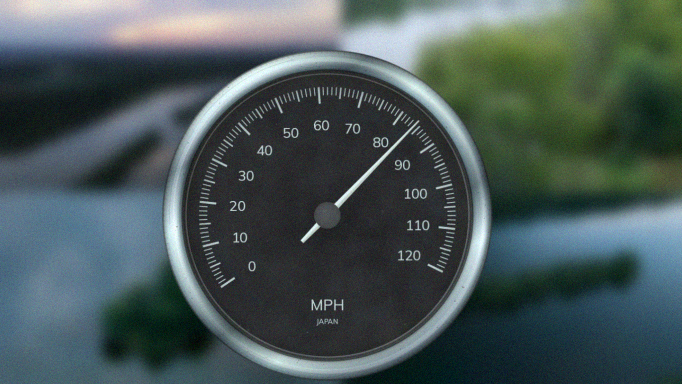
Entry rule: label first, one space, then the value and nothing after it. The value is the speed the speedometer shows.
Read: 84 mph
